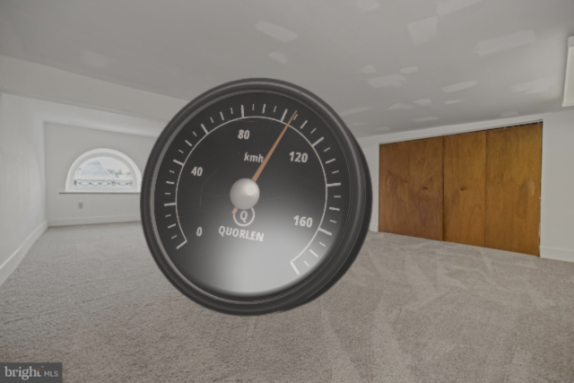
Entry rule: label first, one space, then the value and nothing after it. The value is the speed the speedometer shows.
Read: 105 km/h
